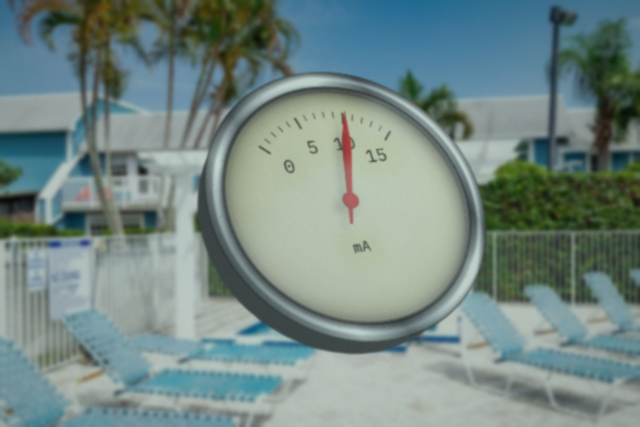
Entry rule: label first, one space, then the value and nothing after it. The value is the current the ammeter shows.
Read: 10 mA
